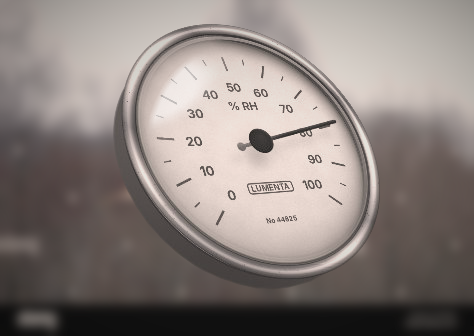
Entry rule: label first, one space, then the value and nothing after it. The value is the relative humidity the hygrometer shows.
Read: 80 %
